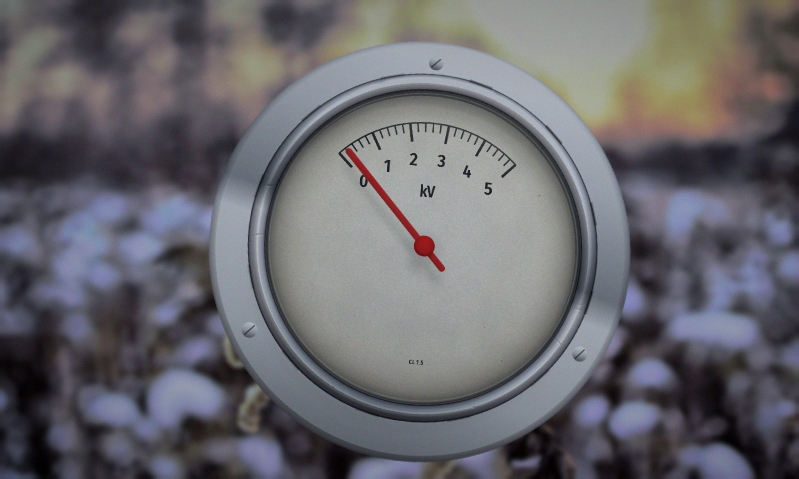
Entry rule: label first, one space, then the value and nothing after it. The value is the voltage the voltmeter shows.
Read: 0.2 kV
